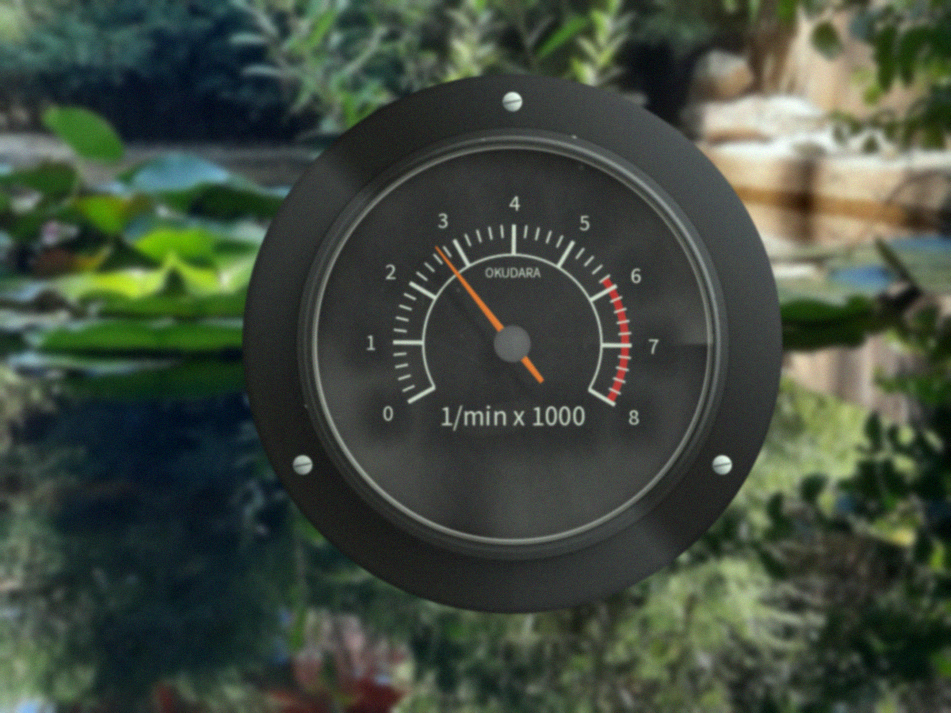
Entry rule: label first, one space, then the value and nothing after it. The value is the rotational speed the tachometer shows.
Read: 2700 rpm
